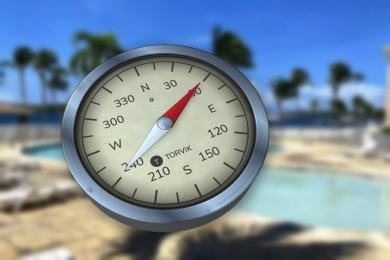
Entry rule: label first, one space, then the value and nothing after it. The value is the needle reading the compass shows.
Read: 60 °
